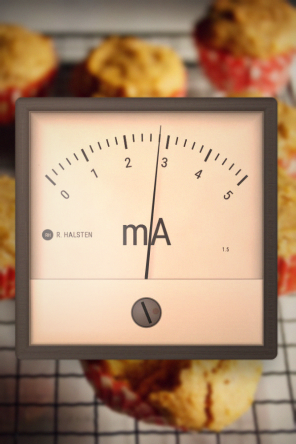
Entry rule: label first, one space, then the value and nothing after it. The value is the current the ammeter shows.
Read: 2.8 mA
